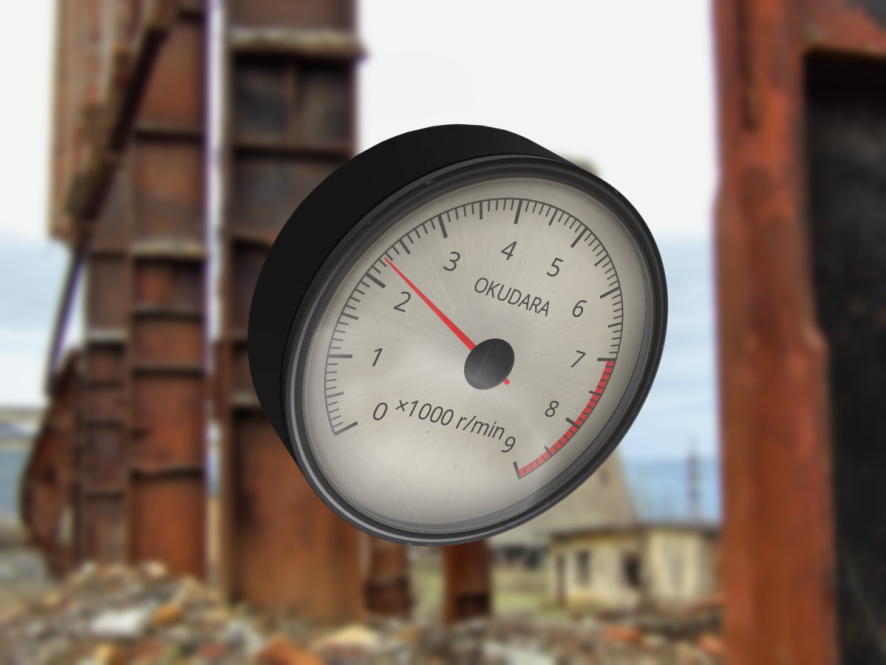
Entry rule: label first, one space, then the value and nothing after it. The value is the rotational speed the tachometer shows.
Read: 2250 rpm
